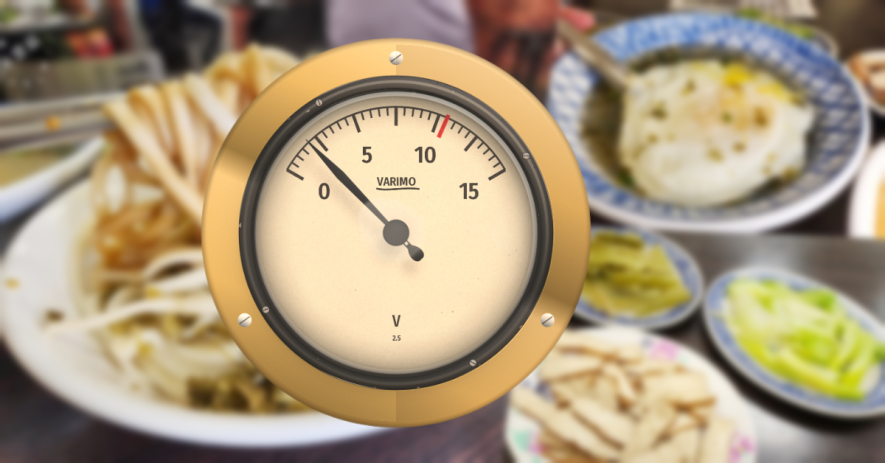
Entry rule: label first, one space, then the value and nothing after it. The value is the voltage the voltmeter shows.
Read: 2 V
